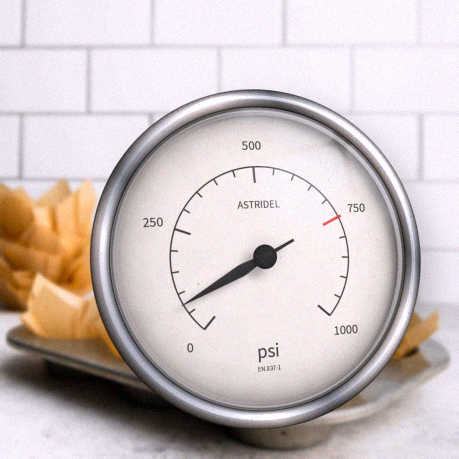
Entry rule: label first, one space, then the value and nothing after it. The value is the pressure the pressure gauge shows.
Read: 75 psi
